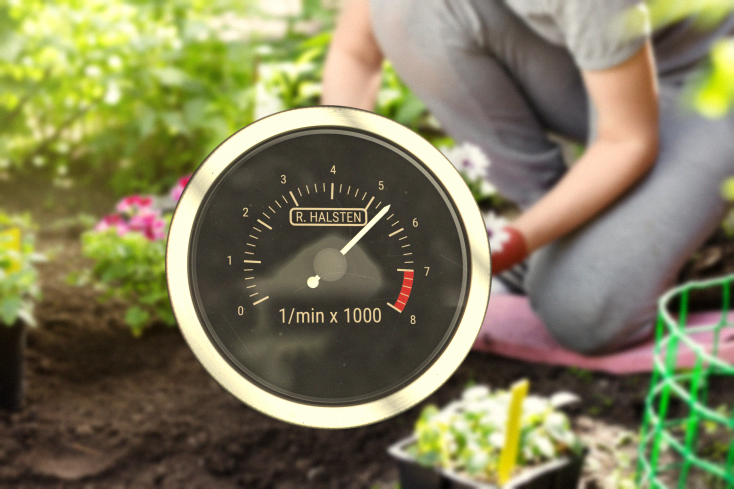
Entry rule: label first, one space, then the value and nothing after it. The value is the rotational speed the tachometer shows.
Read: 5400 rpm
